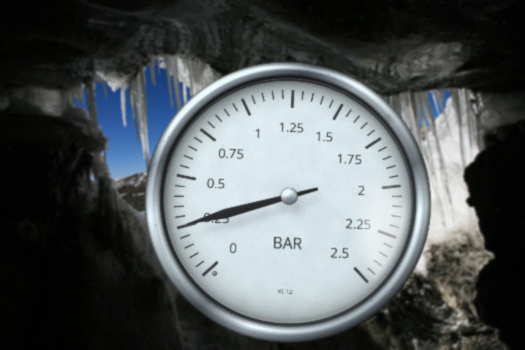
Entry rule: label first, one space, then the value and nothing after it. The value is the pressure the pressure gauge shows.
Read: 0.25 bar
